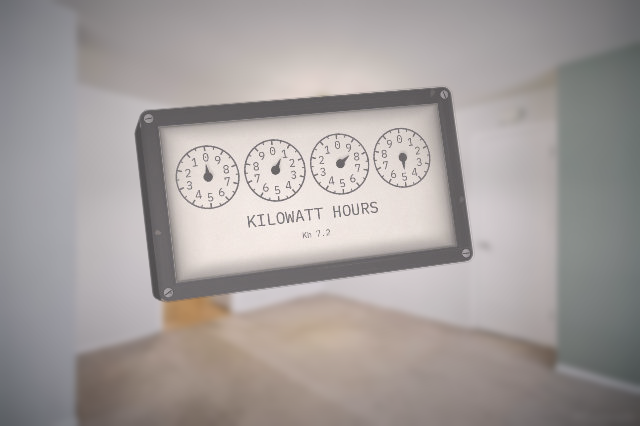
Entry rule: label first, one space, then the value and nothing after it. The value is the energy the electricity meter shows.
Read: 85 kWh
